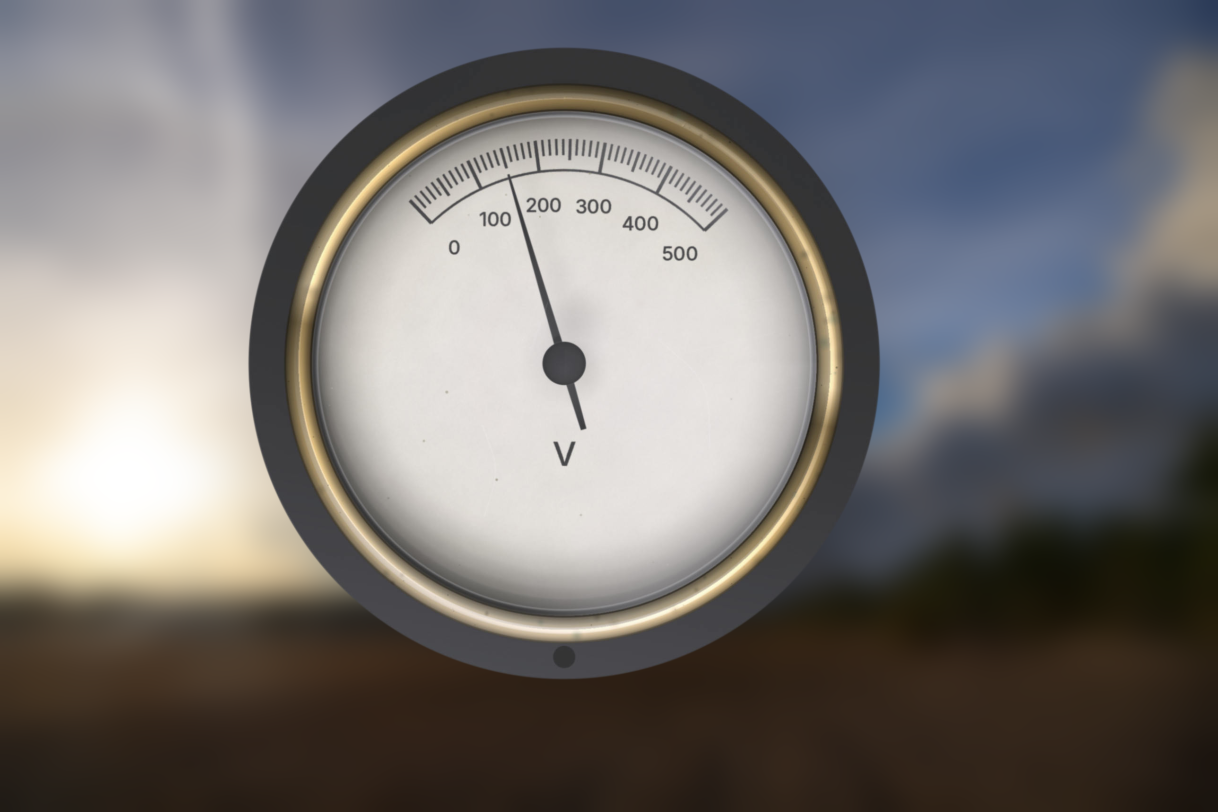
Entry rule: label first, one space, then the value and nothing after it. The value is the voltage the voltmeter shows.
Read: 150 V
